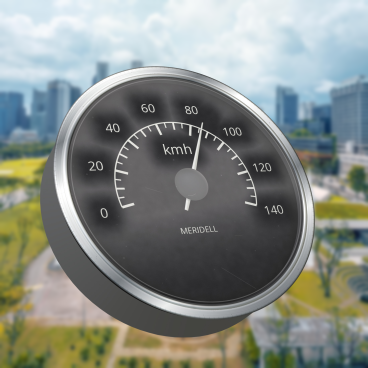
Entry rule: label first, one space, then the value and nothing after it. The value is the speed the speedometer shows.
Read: 85 km/h
